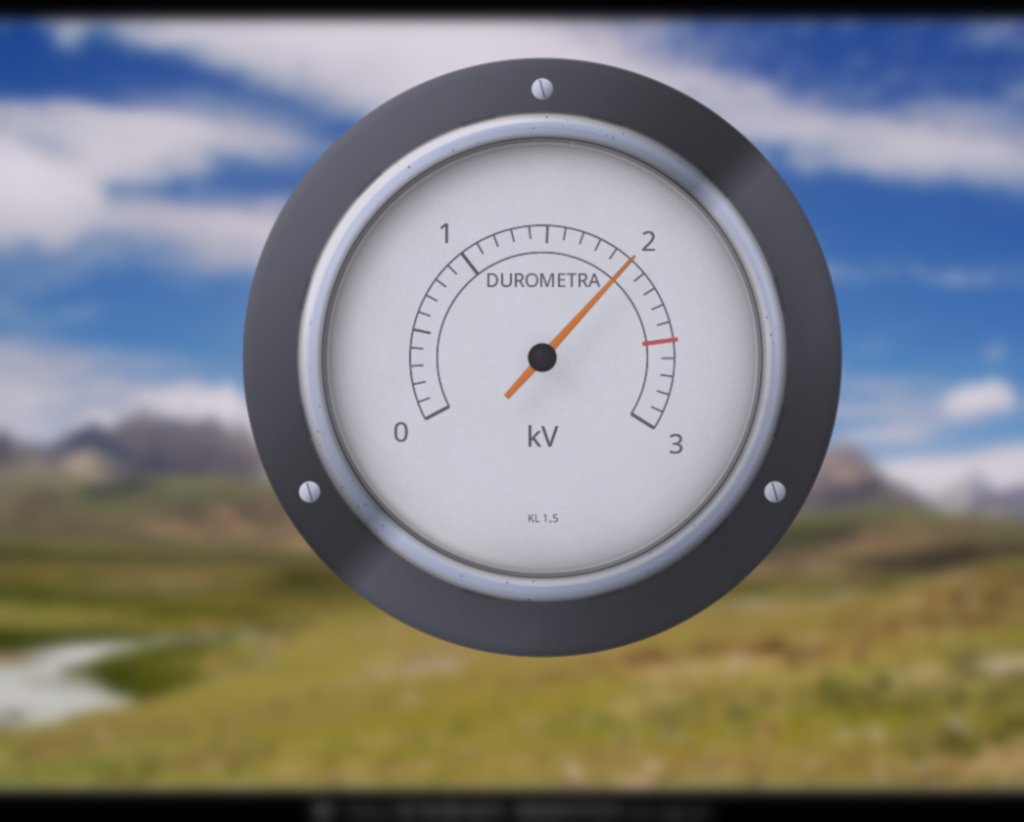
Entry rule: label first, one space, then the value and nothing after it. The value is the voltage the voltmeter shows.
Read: 2 kV
